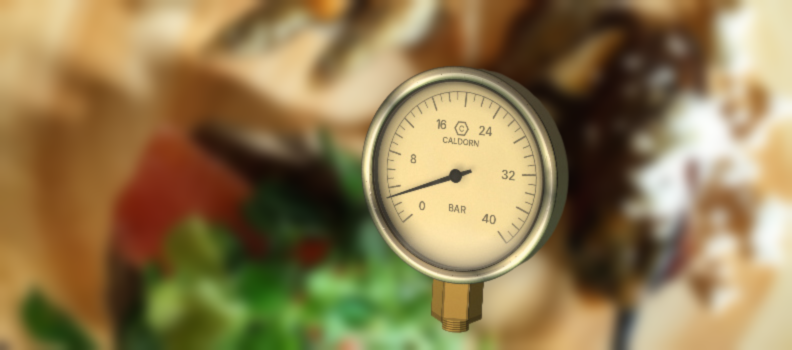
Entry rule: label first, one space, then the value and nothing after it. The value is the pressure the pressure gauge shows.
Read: 3 bar
